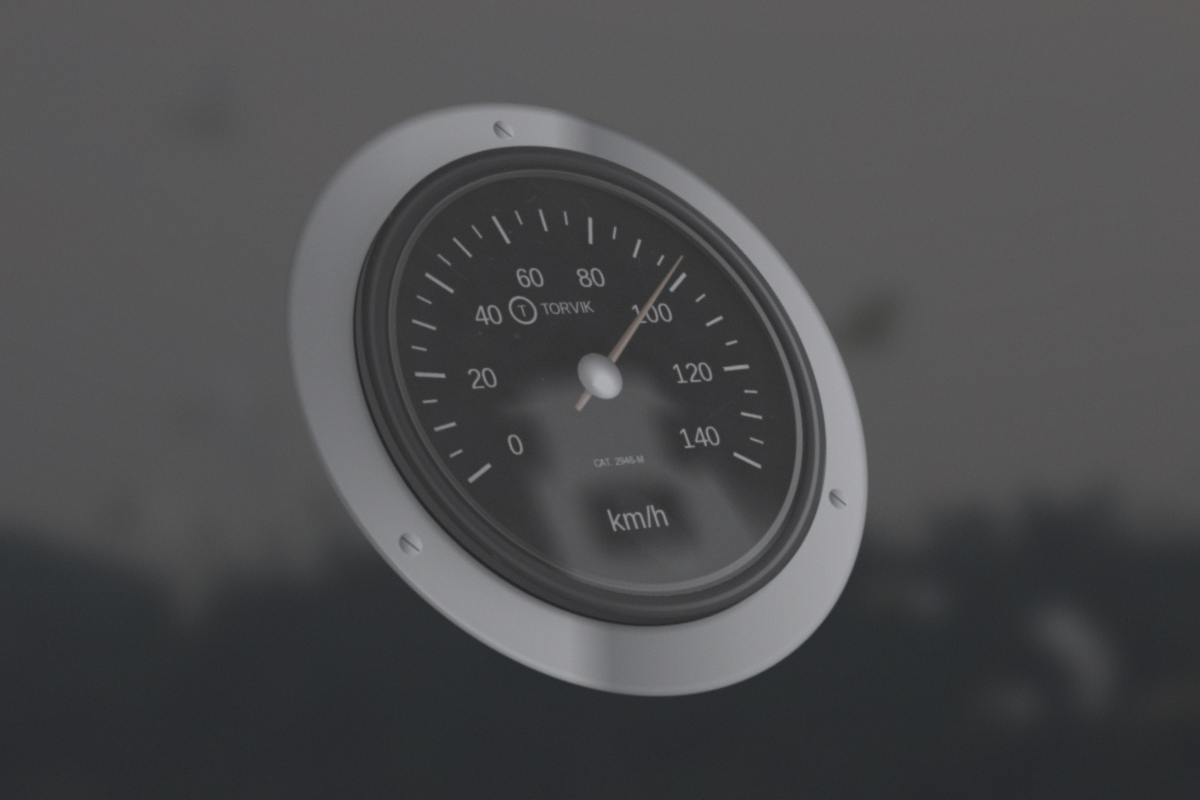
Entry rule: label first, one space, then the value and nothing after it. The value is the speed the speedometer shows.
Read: 97.5 km/h
